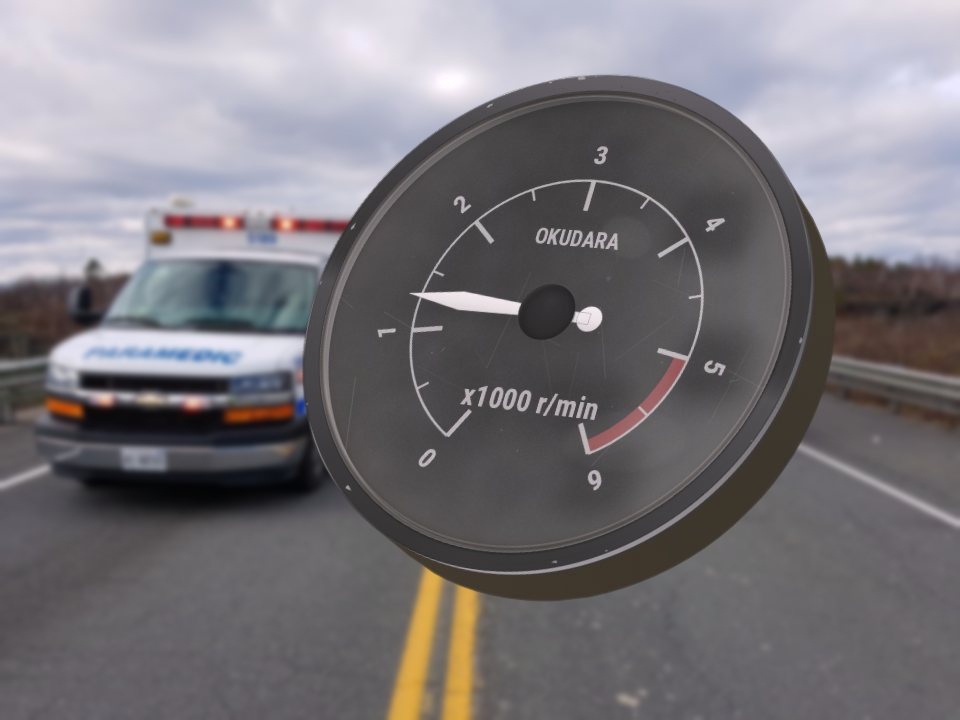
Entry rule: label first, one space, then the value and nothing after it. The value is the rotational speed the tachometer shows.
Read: 1250 rpm
